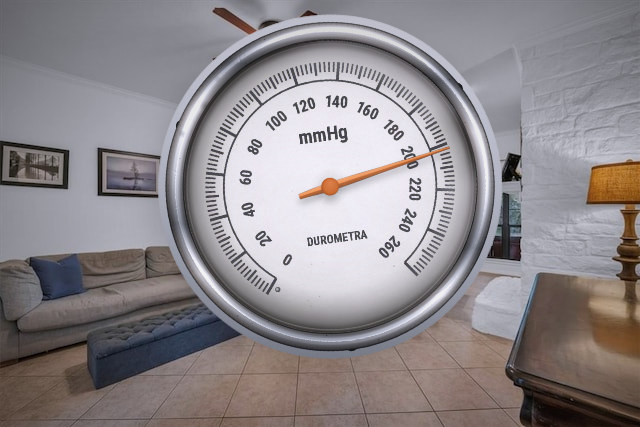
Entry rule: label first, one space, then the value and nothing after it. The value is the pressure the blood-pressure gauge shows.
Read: 202 mmHg
